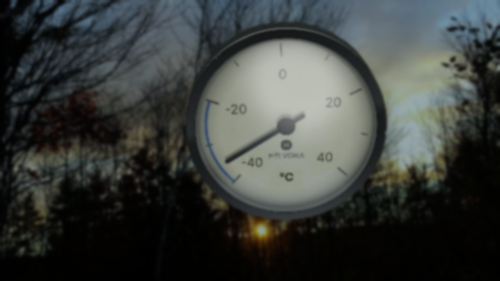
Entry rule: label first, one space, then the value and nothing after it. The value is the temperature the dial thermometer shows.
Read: -35 °C
